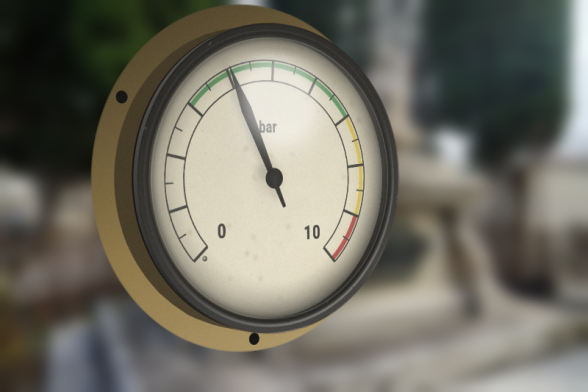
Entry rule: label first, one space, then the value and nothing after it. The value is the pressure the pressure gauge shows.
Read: 4 bar
